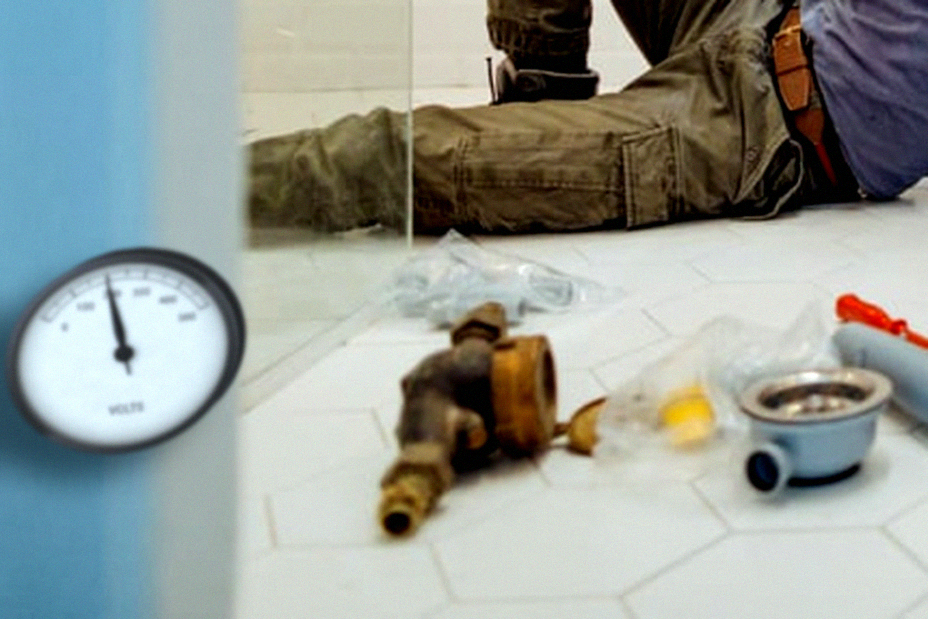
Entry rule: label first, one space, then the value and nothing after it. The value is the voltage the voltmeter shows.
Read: 200 V
